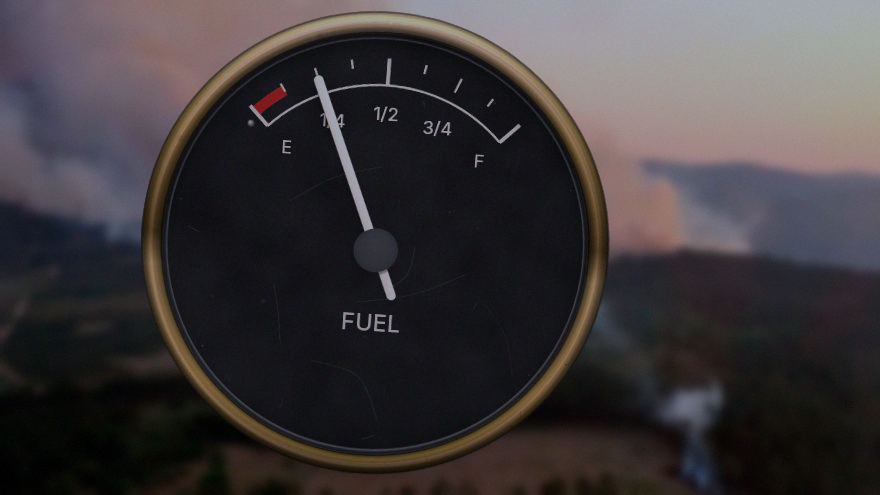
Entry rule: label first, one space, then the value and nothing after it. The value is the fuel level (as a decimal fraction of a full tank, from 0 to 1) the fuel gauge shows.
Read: 0.25
